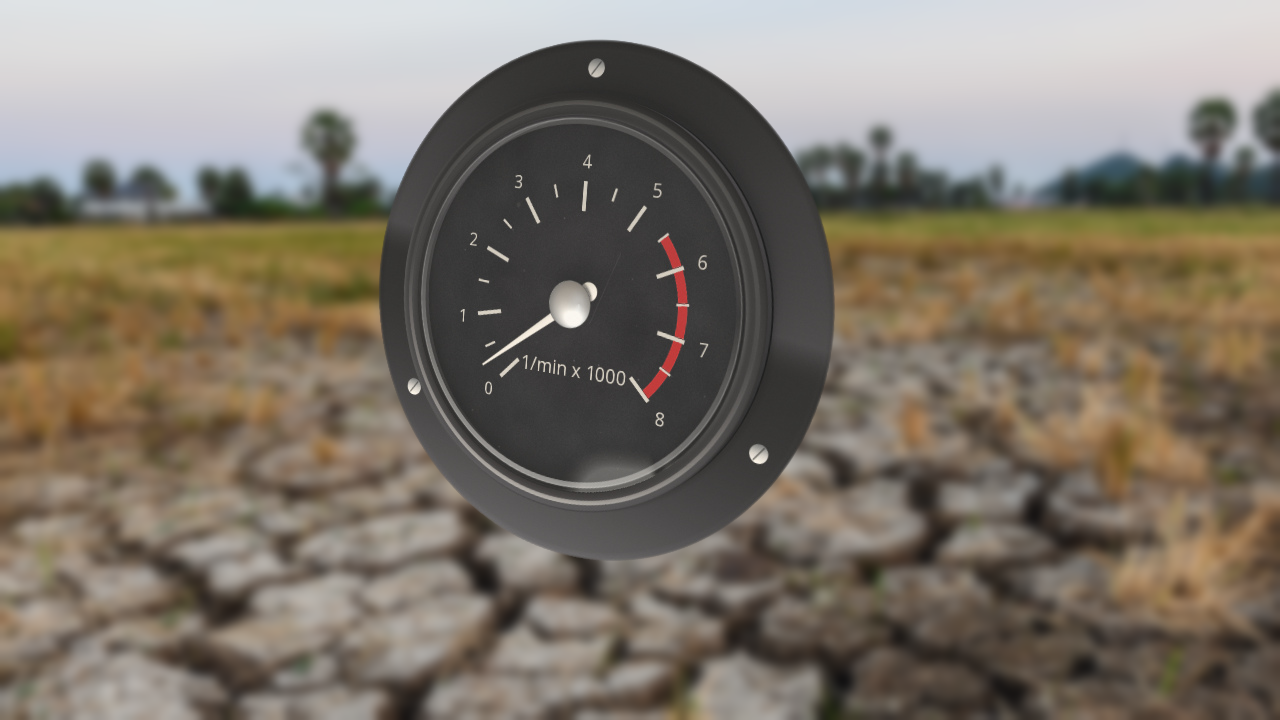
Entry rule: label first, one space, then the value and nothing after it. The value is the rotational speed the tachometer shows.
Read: 250 rpm
